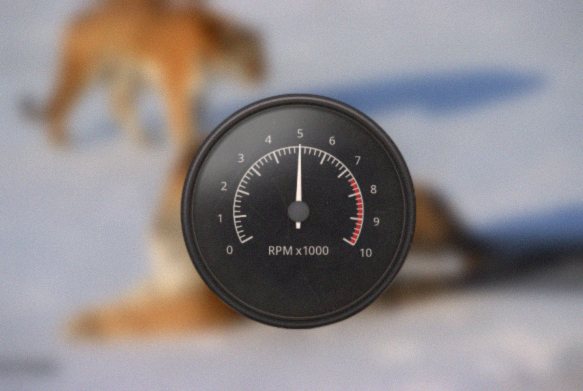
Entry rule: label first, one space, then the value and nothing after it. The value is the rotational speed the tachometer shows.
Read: 5000 rpm
